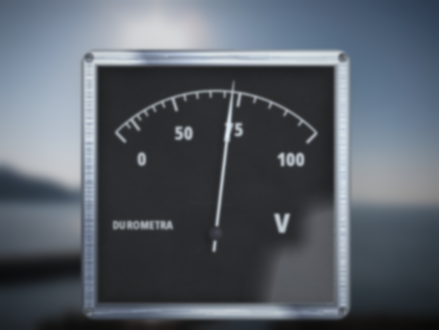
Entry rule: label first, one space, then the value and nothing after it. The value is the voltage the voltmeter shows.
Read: 72.5 V
